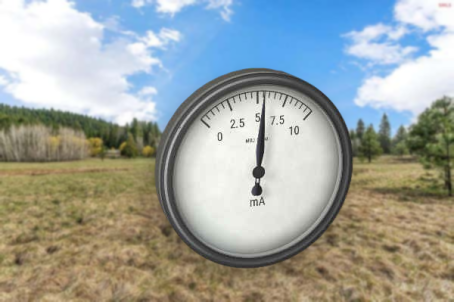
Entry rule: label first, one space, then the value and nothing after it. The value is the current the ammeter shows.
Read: 5.5 mA
